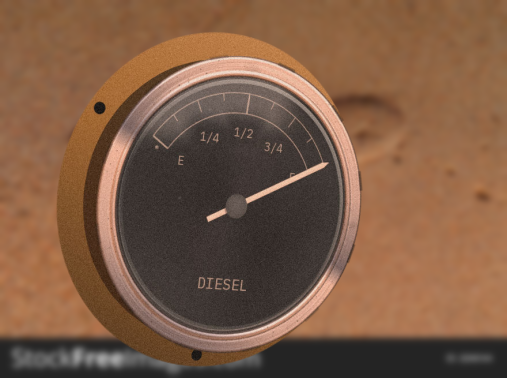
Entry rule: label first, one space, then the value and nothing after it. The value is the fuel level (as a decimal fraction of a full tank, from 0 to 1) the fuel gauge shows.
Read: 1
